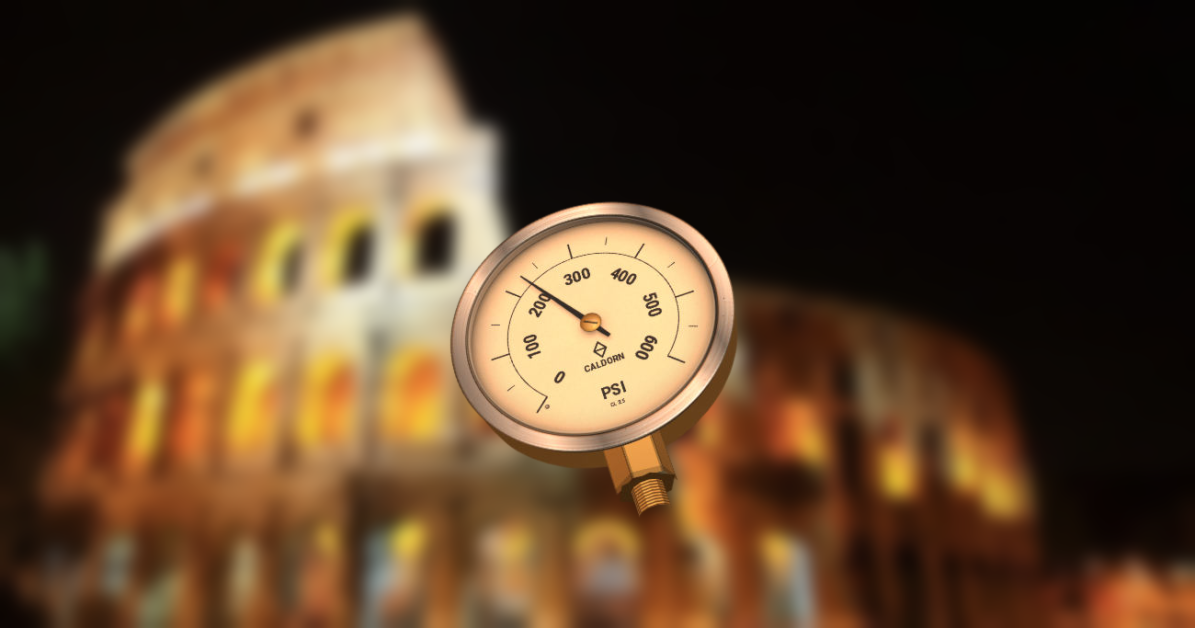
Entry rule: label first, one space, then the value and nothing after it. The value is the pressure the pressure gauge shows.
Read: 225 psi
